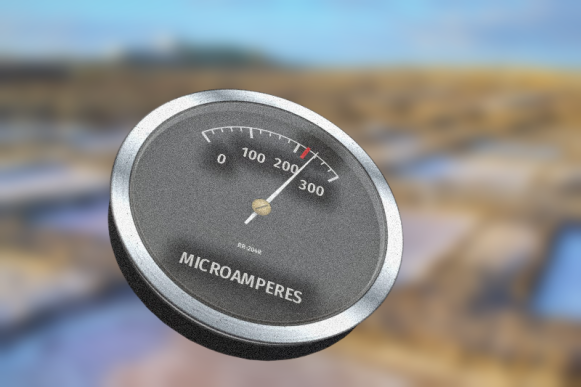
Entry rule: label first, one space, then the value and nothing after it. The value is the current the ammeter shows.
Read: 240 µA
